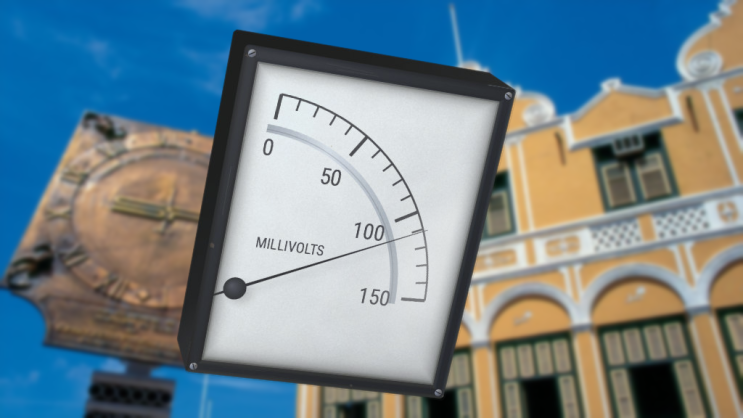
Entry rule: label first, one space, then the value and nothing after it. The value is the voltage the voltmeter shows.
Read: 110 mV
